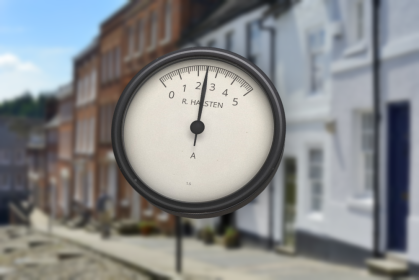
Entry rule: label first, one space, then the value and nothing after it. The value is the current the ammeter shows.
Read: 2.5 A
